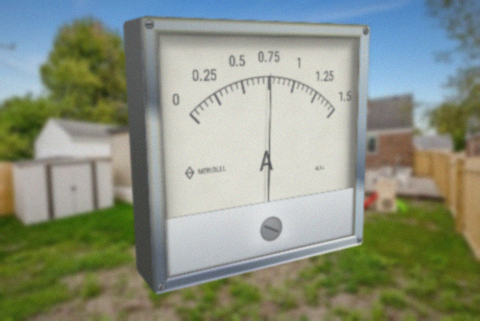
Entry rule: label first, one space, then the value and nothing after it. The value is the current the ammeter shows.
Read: 0.75 A
